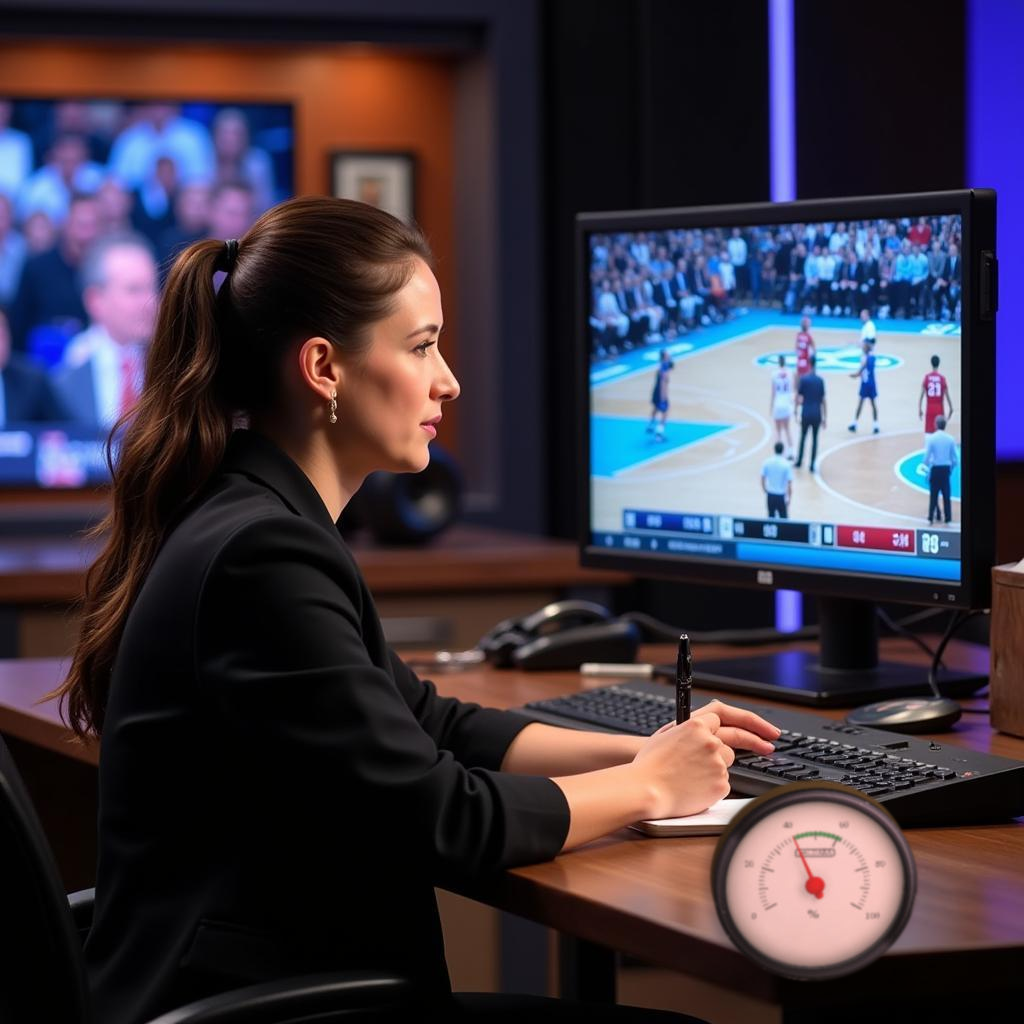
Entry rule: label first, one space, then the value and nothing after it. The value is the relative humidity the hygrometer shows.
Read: 40 %
